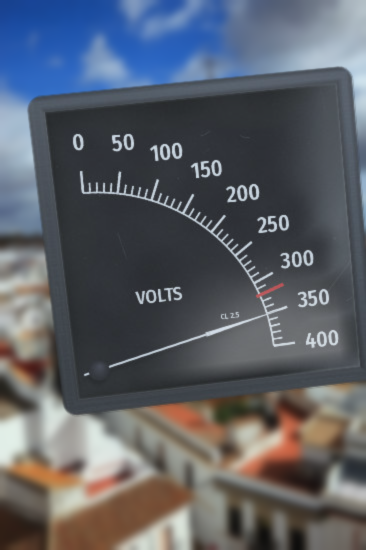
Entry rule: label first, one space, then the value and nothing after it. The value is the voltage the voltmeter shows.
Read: 350 V
